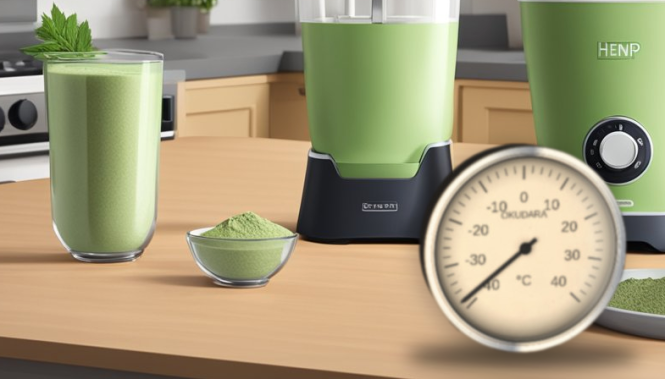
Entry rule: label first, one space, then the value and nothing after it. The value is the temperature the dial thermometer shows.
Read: -38 °C
